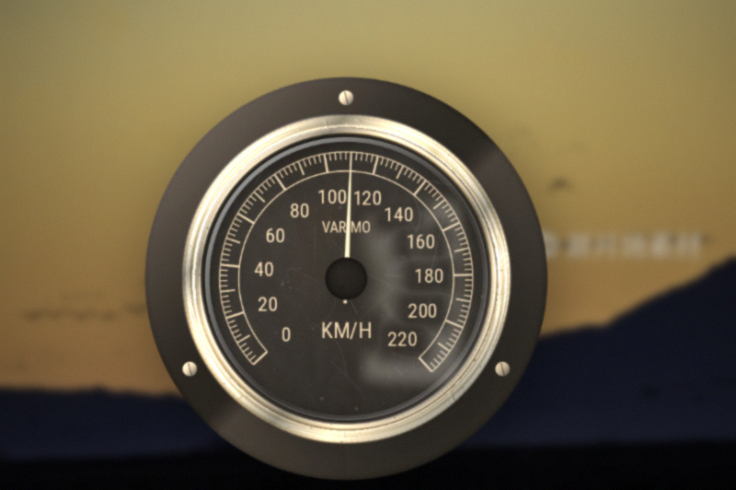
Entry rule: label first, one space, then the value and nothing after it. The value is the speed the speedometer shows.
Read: 110 km/h
